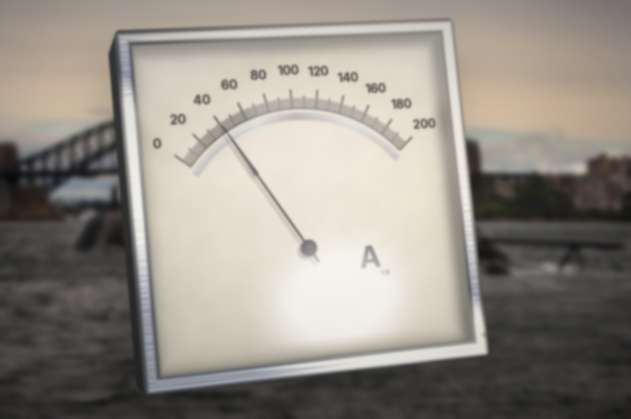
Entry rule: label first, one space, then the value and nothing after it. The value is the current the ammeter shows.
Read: 40 A
